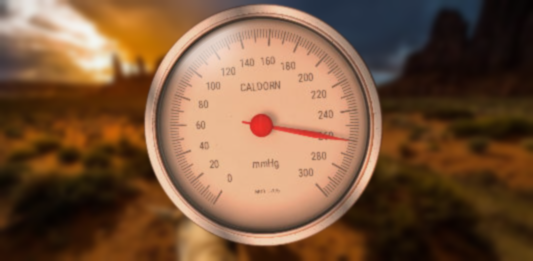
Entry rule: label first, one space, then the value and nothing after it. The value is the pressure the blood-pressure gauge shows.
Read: 260 mmHg
